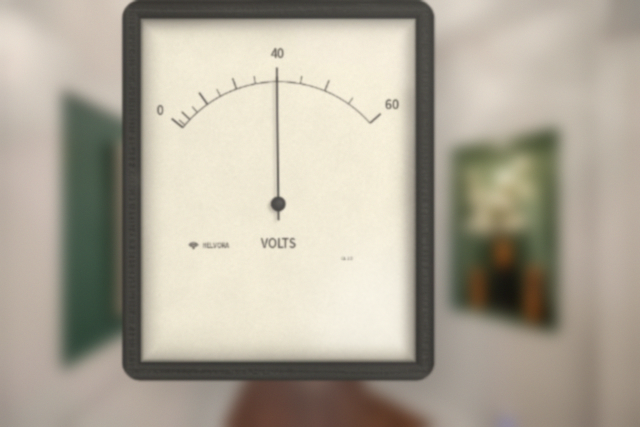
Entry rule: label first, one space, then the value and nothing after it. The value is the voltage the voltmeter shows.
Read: 40 V
